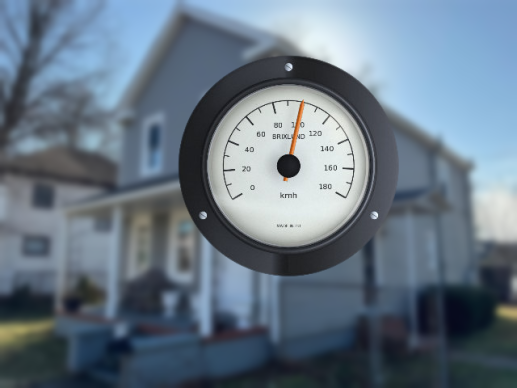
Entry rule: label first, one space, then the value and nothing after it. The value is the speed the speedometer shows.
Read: 100 km/h
